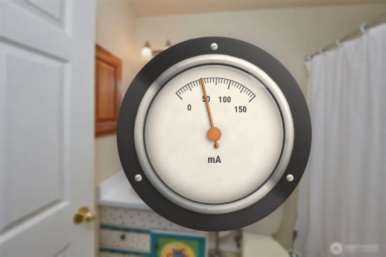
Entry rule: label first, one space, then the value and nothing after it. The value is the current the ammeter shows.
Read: 50 mA
